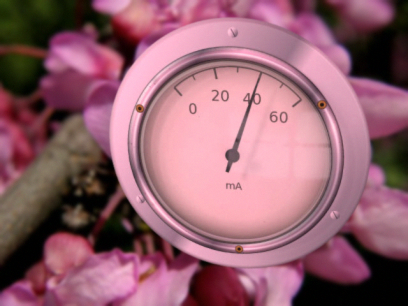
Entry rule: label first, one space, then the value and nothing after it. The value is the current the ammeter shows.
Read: 40 mA
